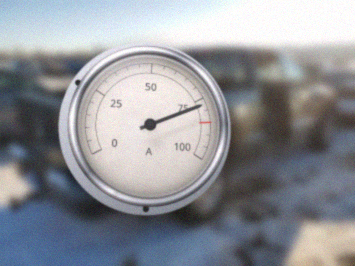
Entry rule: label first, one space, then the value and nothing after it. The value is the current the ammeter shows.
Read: 77.5 A
